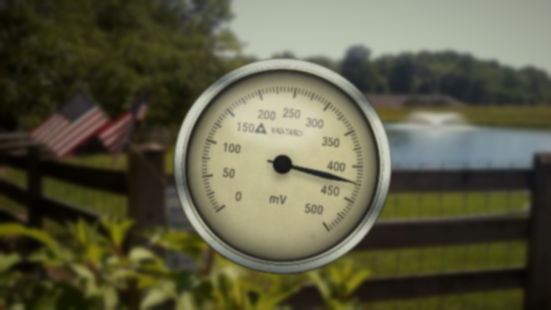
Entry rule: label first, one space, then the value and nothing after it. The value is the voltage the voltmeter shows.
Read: 425 mV
